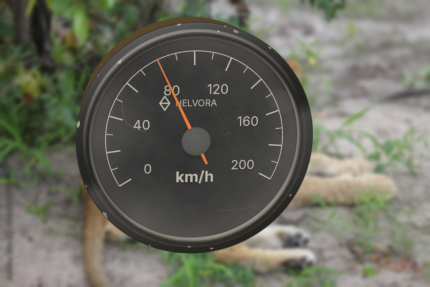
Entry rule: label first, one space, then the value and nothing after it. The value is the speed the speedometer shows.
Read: 80 km/h
